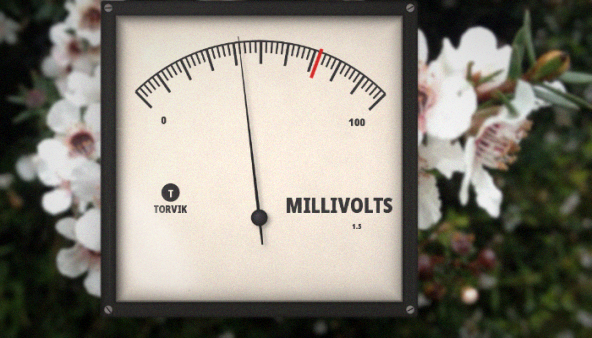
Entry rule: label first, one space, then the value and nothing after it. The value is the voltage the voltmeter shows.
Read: 42 mV
